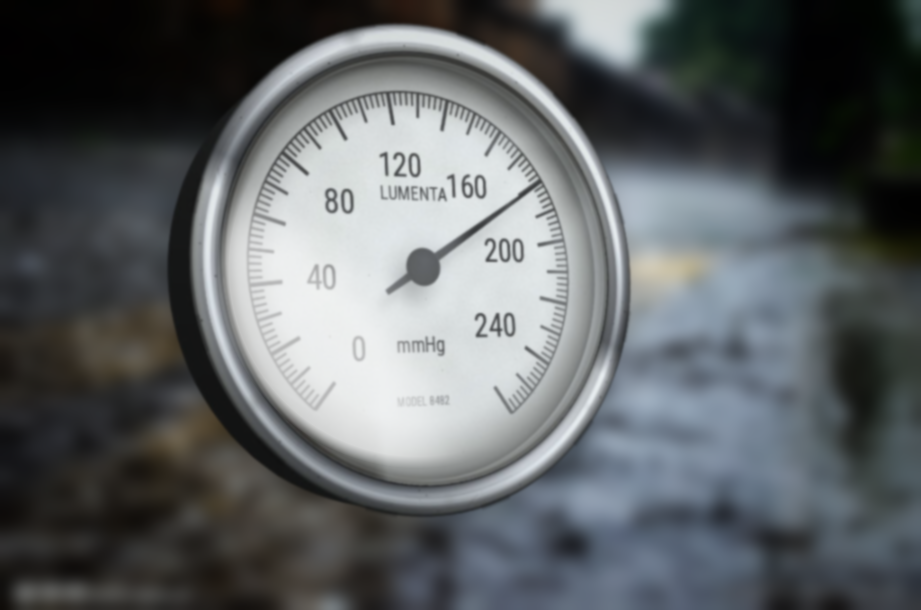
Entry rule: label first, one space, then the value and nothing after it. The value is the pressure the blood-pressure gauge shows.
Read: 180 mmHg
